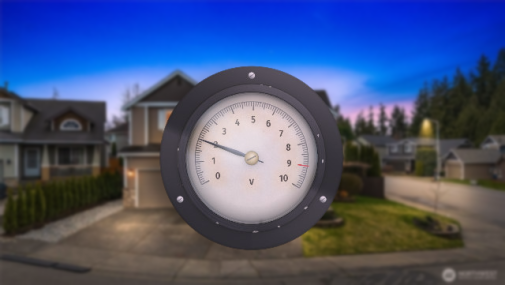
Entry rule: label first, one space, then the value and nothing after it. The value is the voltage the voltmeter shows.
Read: 2 V
